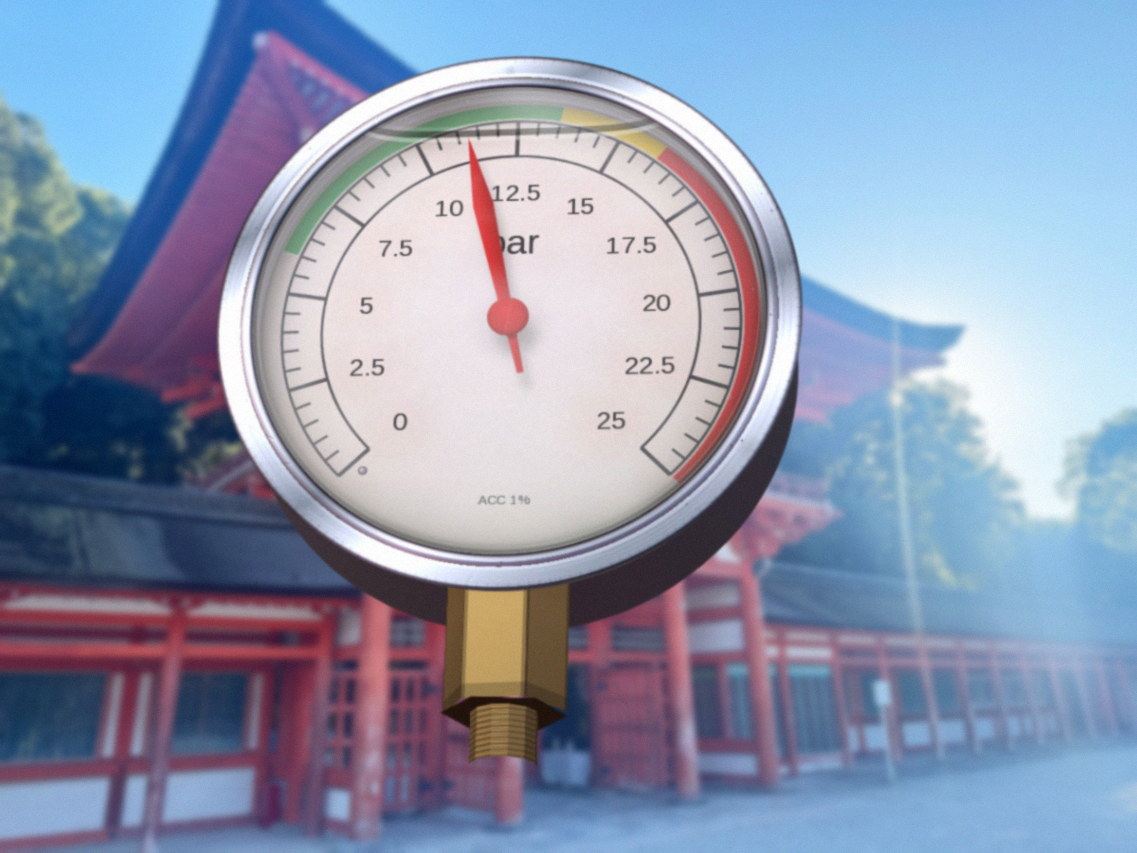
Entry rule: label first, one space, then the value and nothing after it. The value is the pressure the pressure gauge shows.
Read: 11.25 bar
